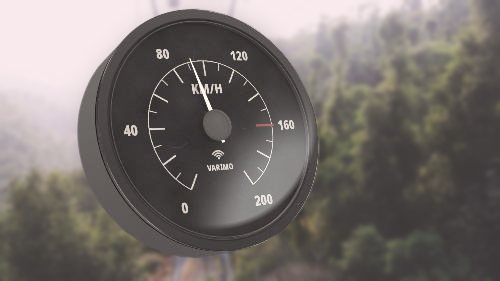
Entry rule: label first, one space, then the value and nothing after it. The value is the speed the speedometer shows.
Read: 90 km/h
